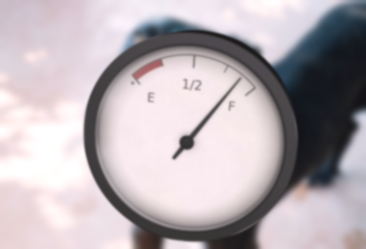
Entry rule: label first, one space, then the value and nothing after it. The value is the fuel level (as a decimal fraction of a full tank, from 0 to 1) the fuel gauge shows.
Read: 0.875
